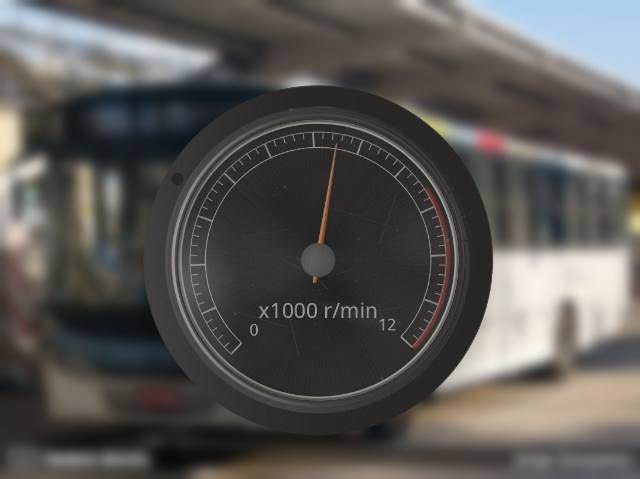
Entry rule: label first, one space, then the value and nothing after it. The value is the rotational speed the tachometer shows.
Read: 6500 rpm
